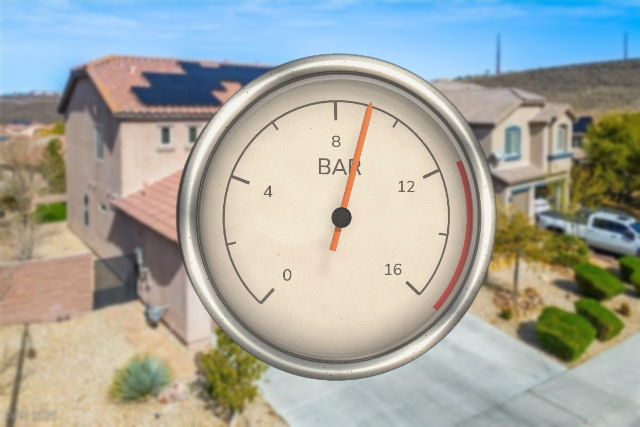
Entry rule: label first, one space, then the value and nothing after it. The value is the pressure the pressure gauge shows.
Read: 9 bar
